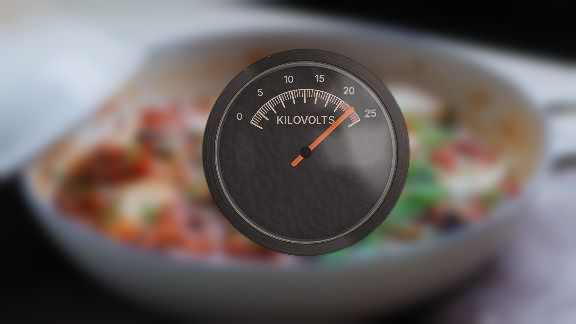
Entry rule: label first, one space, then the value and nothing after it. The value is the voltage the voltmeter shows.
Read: 22.5 kV
